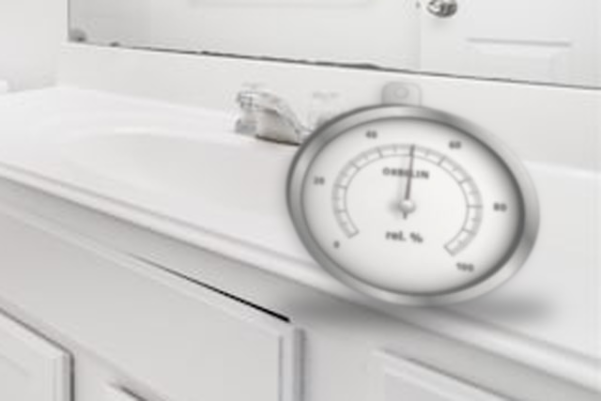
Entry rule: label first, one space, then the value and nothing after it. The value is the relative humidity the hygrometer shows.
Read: 50 %
